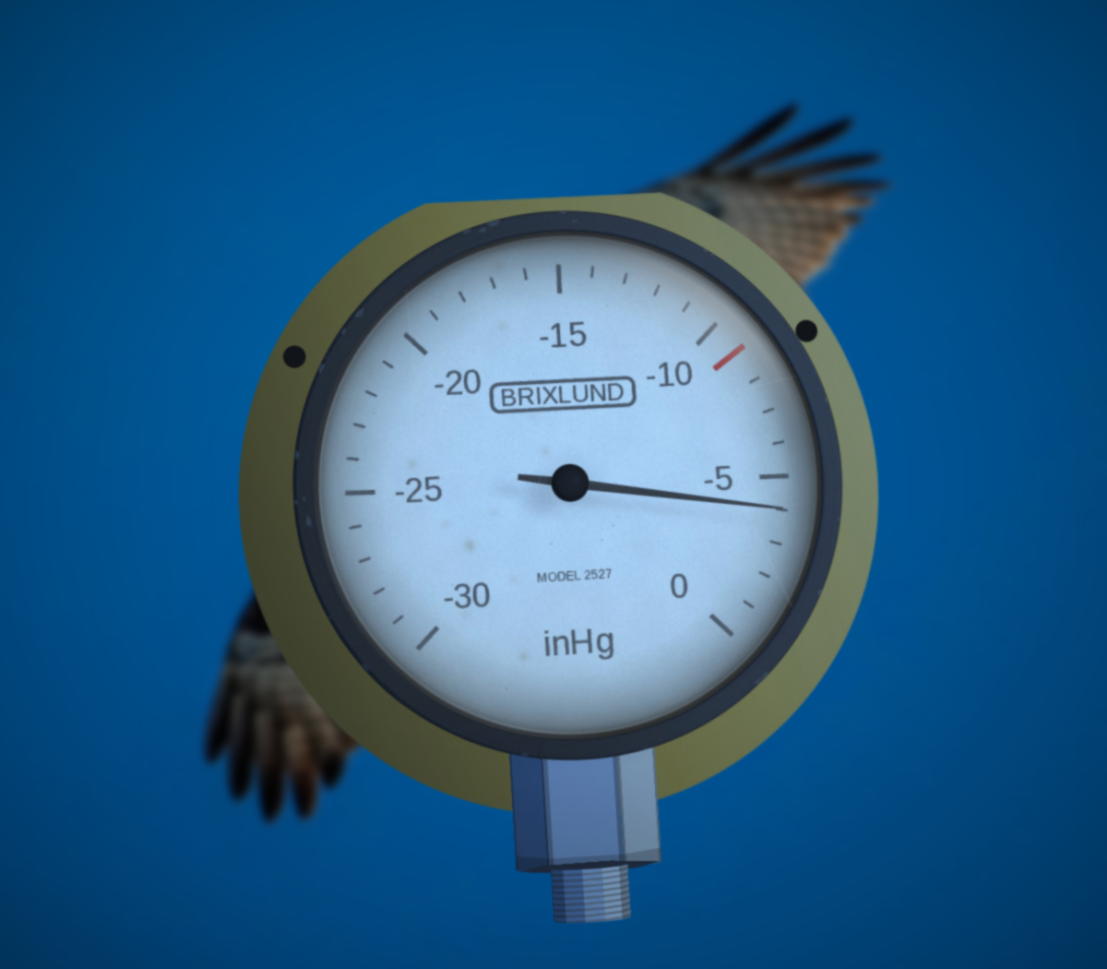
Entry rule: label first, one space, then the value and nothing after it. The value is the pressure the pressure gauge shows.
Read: -4 inHg
